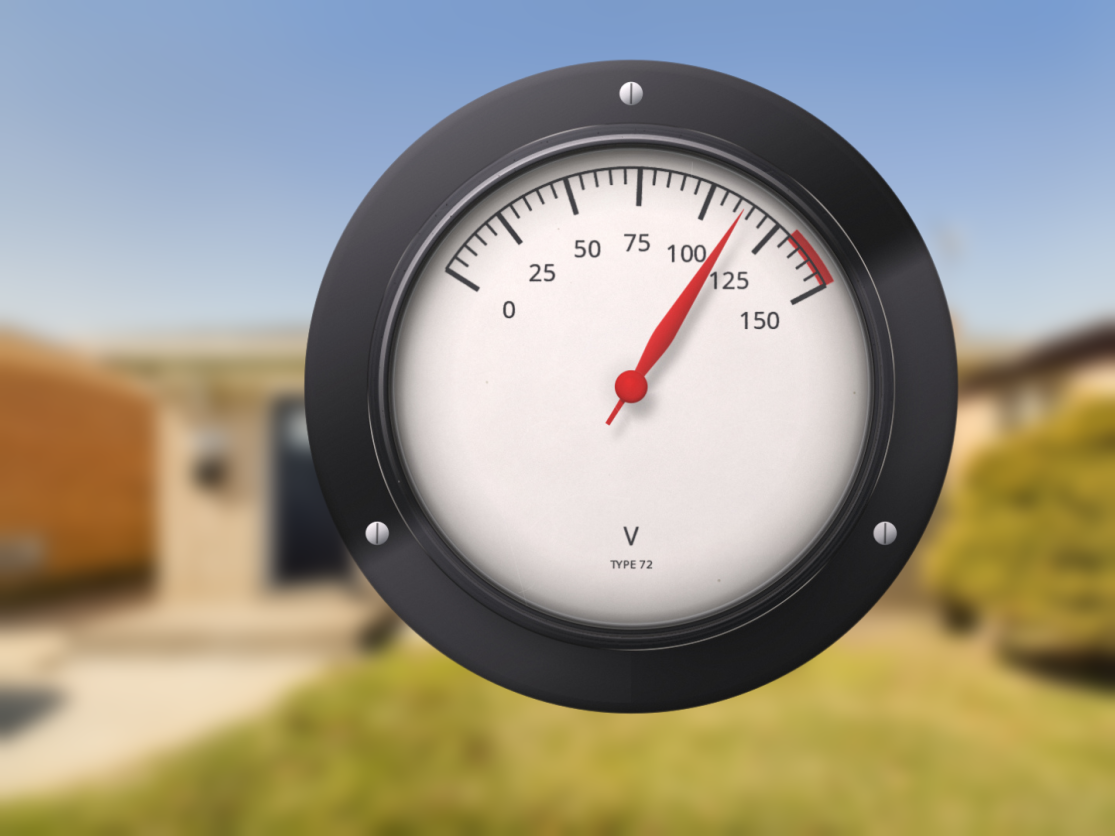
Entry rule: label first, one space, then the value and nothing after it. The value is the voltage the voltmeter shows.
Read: 112.5 V
